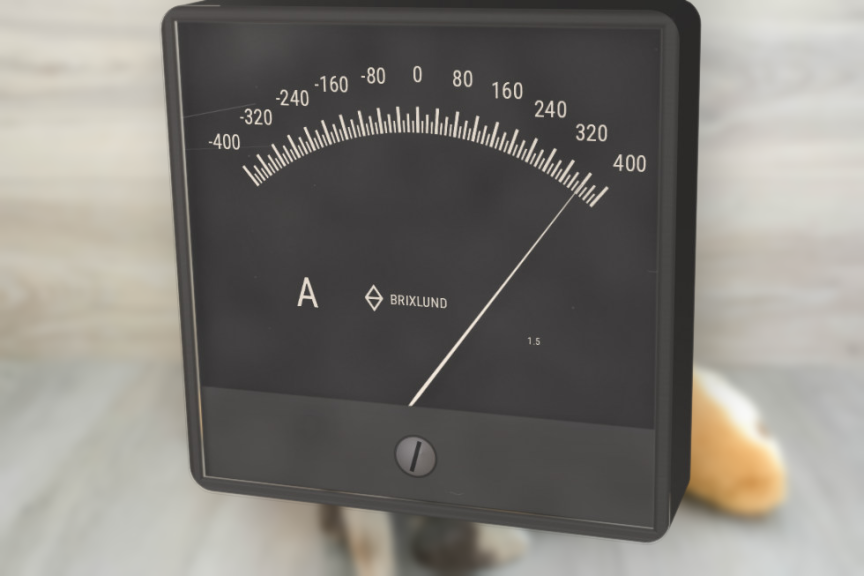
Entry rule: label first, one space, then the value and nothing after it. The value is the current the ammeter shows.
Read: 360 A
